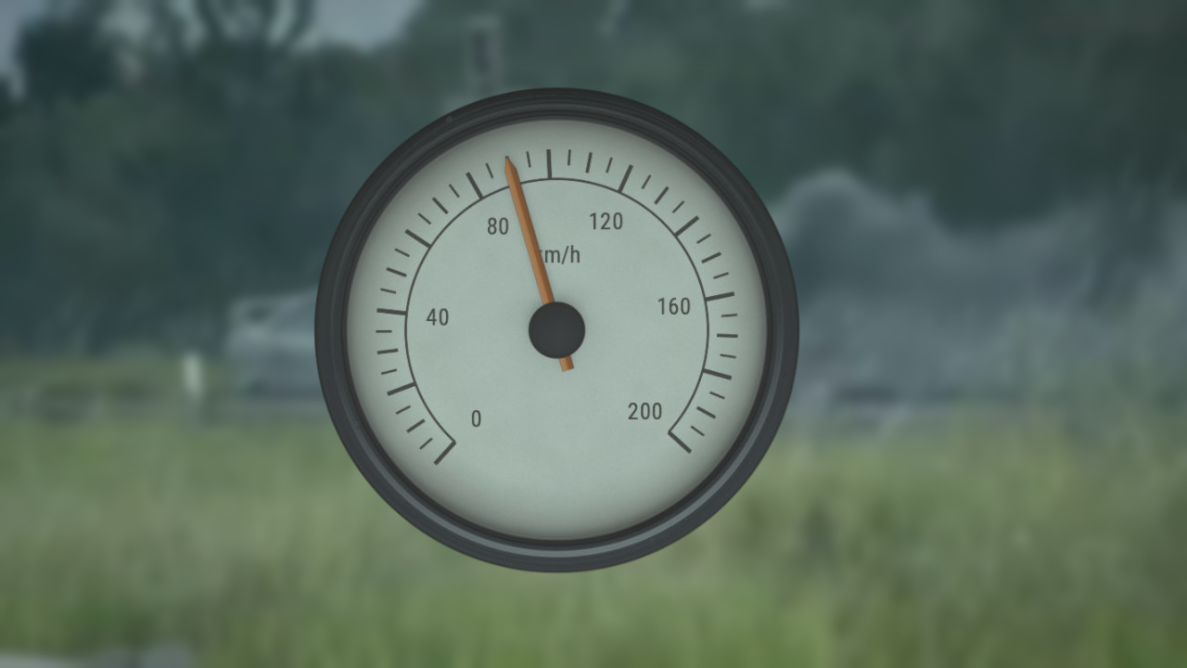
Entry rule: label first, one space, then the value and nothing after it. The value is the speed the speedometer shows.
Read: 90 km/h
